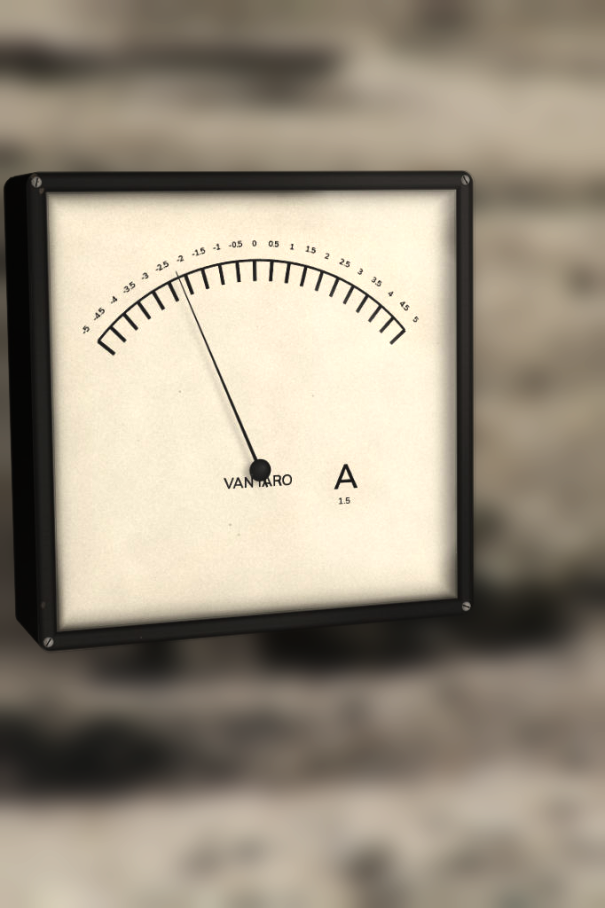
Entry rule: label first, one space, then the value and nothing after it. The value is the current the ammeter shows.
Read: -2.25 A
